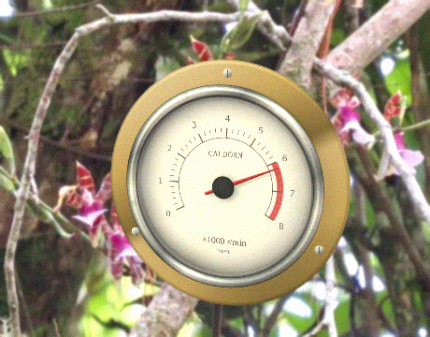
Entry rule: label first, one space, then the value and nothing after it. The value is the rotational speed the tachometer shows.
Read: 6200 rpm
